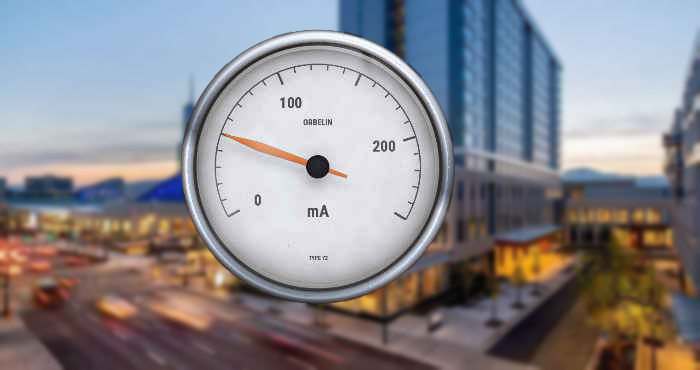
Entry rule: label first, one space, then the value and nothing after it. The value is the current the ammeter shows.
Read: 50 mA
